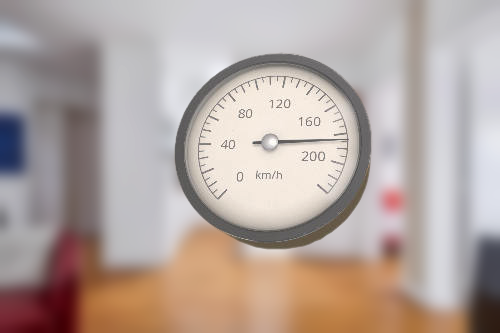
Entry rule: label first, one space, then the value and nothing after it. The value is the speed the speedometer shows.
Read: 185 km/h
